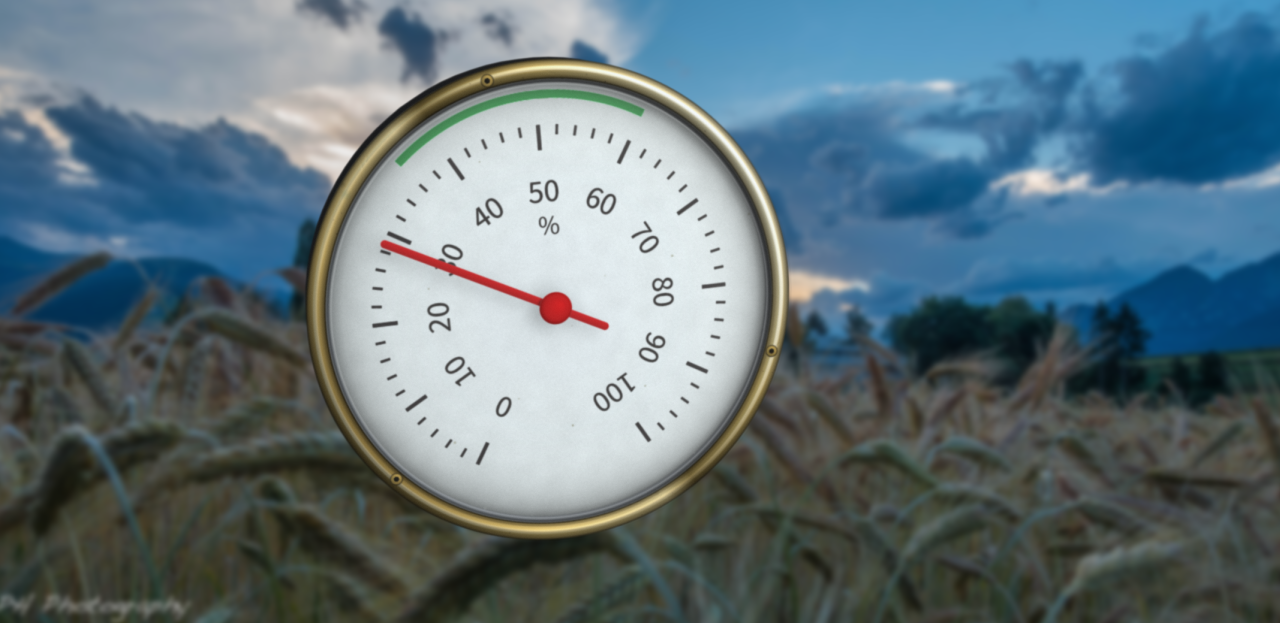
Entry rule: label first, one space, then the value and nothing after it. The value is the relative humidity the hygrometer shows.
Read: 29 %
